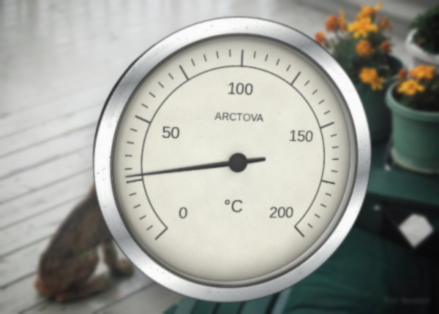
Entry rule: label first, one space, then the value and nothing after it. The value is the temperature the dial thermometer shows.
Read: 27.5 °C
